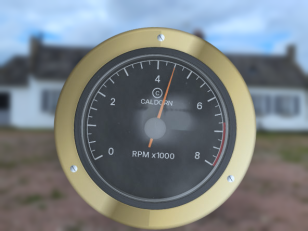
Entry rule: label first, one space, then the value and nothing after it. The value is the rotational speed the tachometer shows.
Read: 4500 rpm
